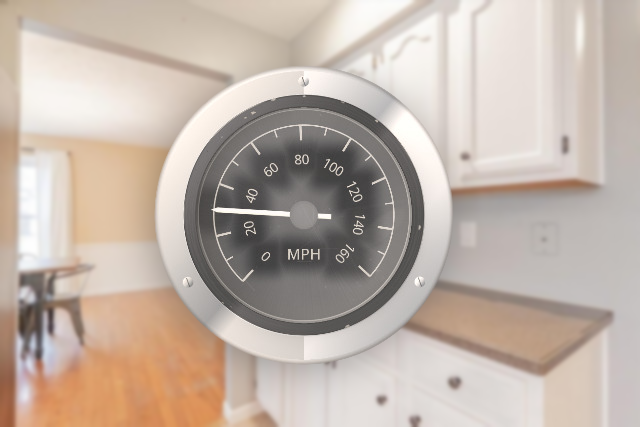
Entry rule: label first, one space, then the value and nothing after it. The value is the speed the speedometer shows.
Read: 30 mph
